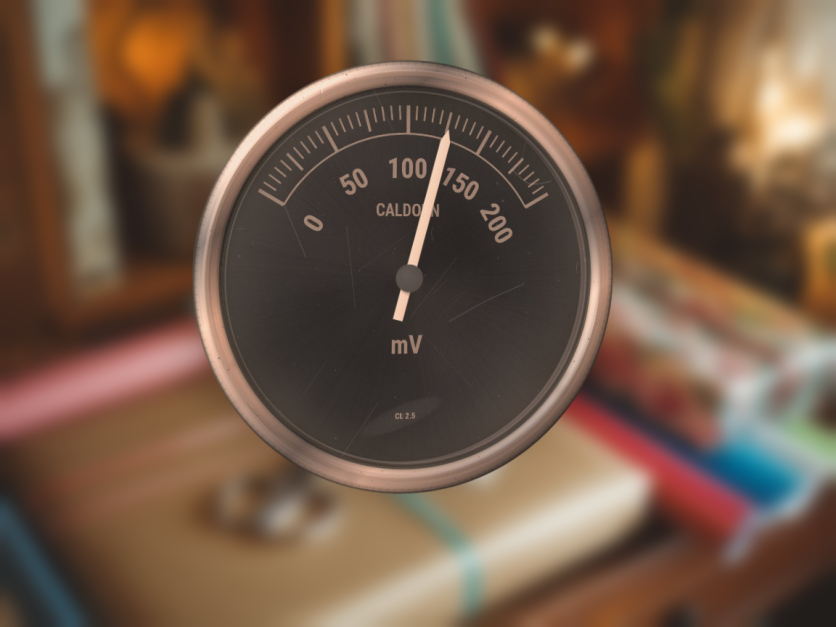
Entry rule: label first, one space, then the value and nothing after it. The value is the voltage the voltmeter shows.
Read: 125 mV
